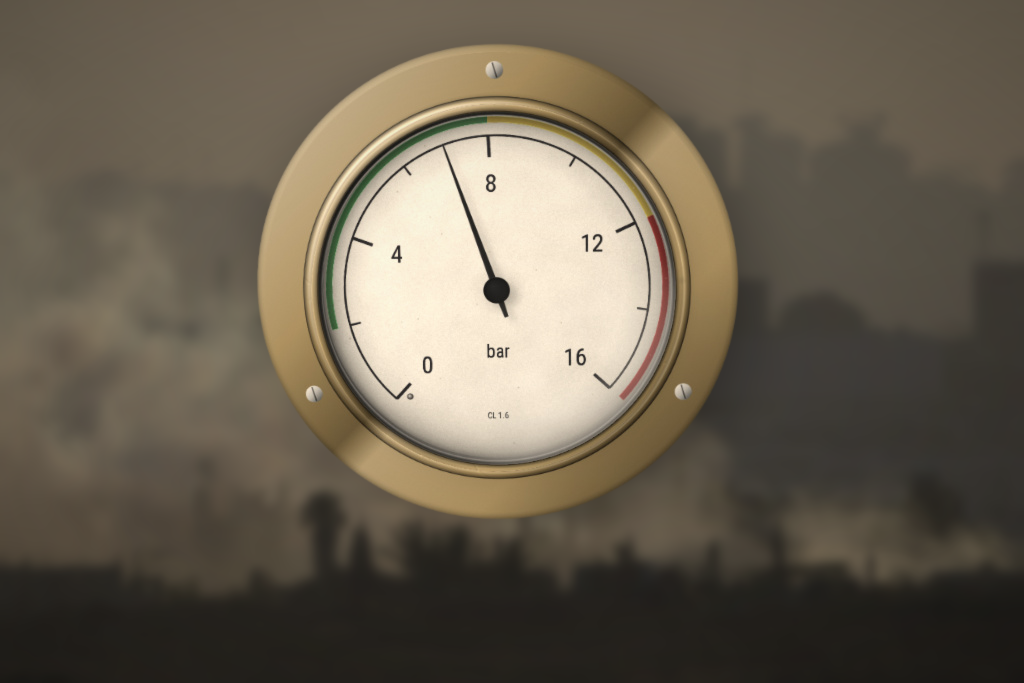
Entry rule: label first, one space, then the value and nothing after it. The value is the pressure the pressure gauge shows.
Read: 7 bar
